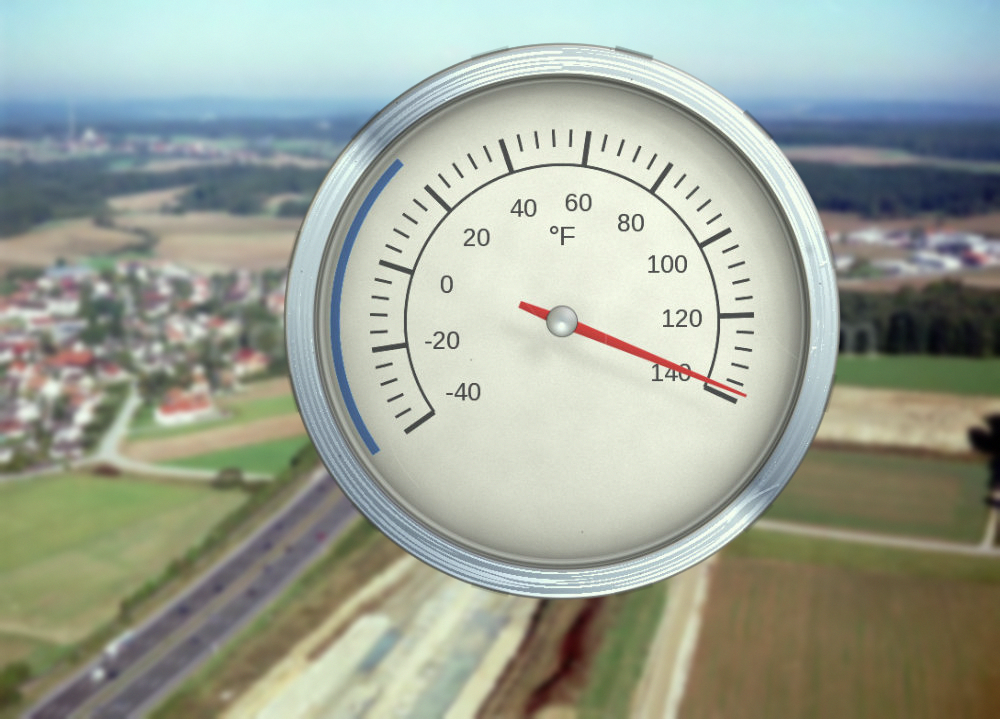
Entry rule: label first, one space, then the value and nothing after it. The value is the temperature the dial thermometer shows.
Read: 138 °F
